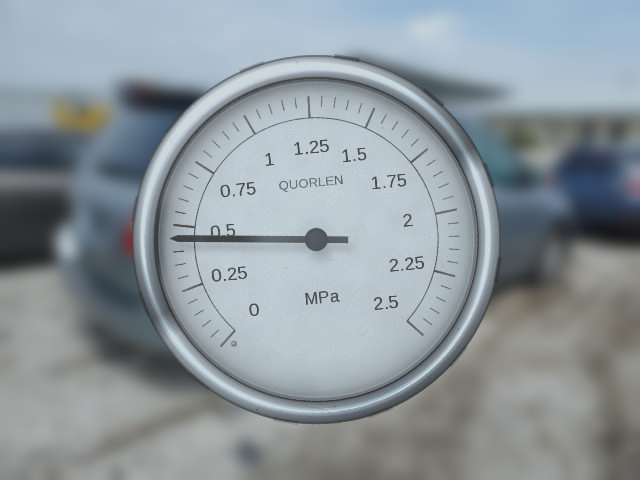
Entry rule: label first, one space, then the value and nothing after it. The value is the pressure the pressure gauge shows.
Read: 0.45 MPa
